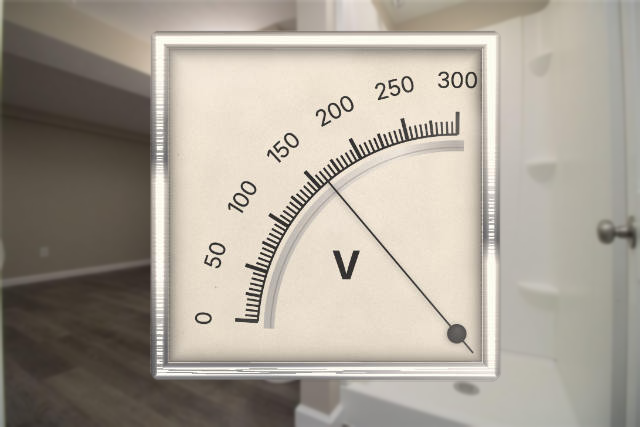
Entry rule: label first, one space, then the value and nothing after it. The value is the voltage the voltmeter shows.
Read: 160 V
